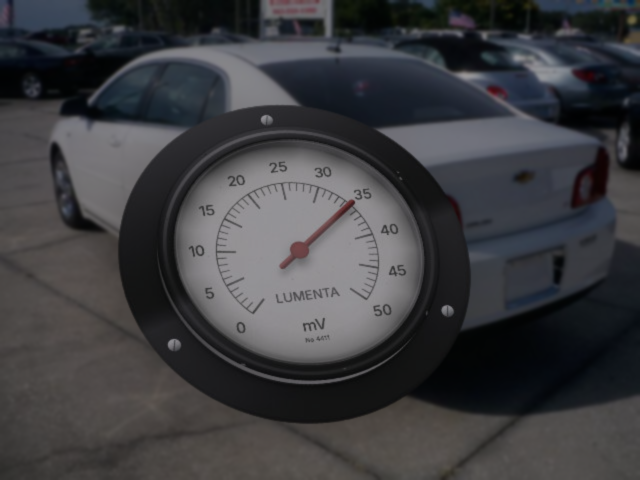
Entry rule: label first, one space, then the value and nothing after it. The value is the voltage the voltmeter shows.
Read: 35 mV
